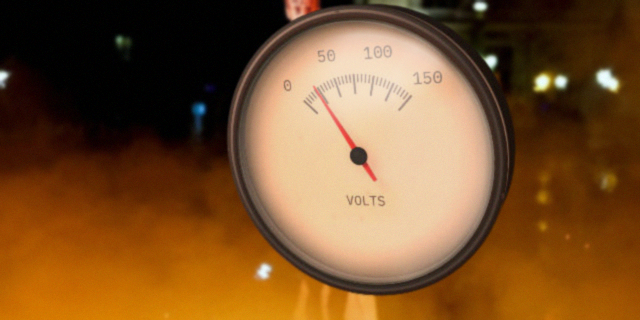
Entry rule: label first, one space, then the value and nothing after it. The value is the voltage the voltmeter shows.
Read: 25 V
